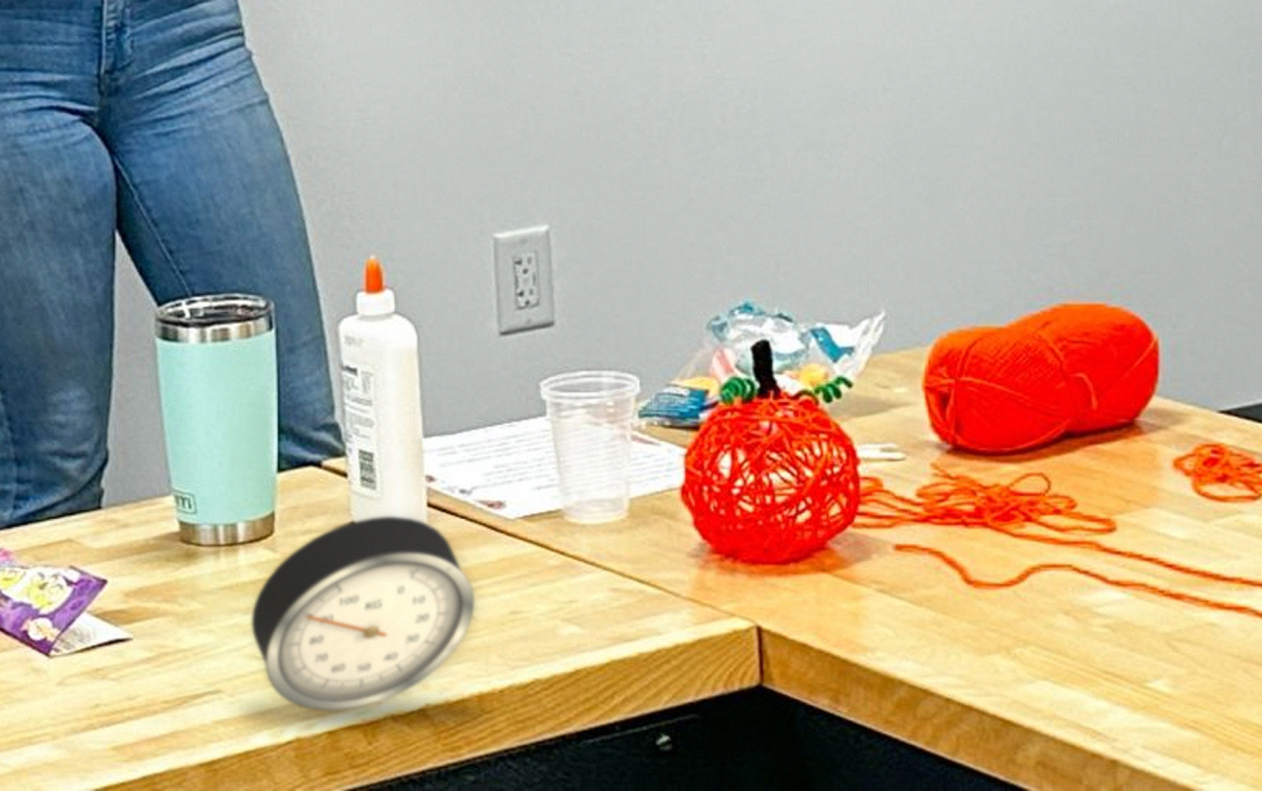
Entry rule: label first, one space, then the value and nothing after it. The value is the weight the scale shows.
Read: 90 kg
